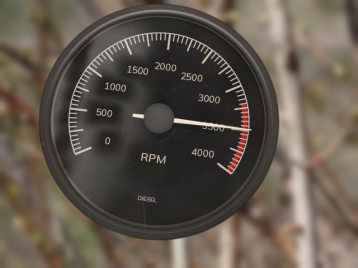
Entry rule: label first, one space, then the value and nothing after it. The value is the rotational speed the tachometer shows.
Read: 3500 rpm
